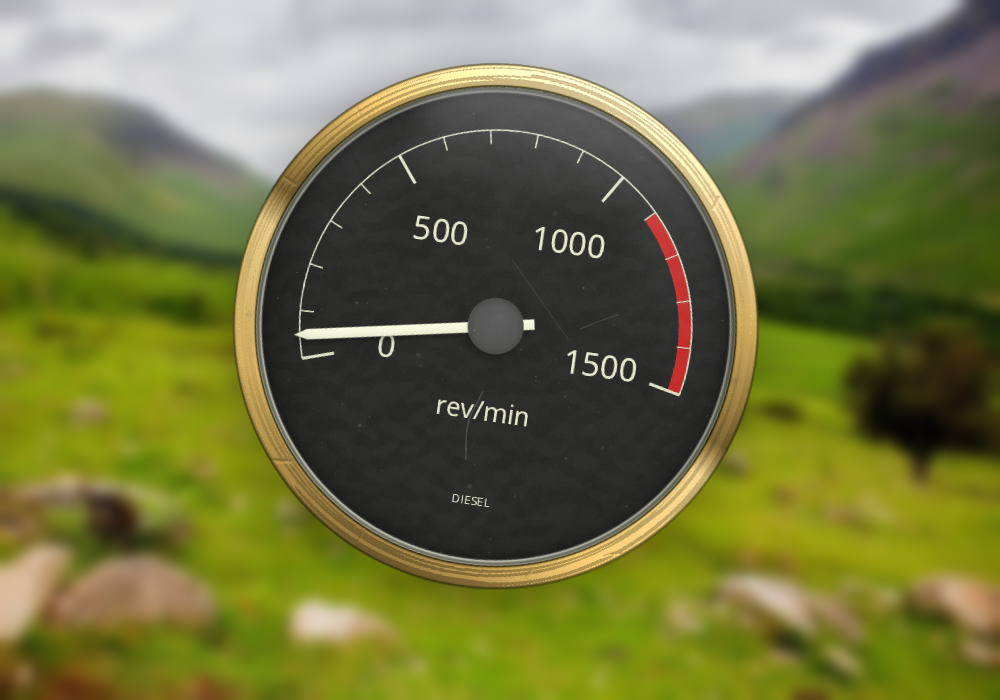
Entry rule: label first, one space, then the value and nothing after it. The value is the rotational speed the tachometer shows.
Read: 50 rpm
